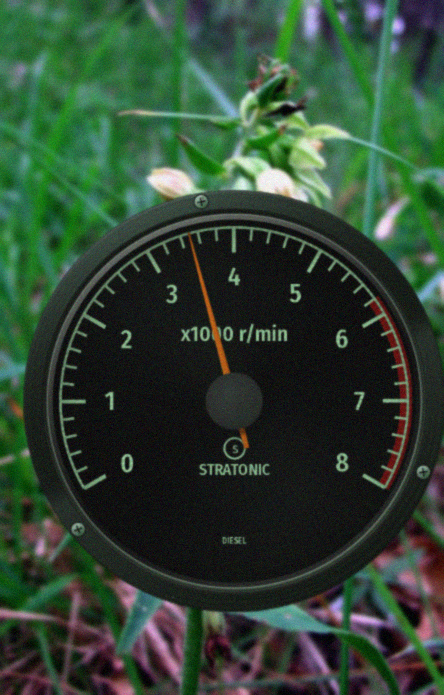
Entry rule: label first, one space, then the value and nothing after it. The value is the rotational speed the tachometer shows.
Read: 3500 rpm
